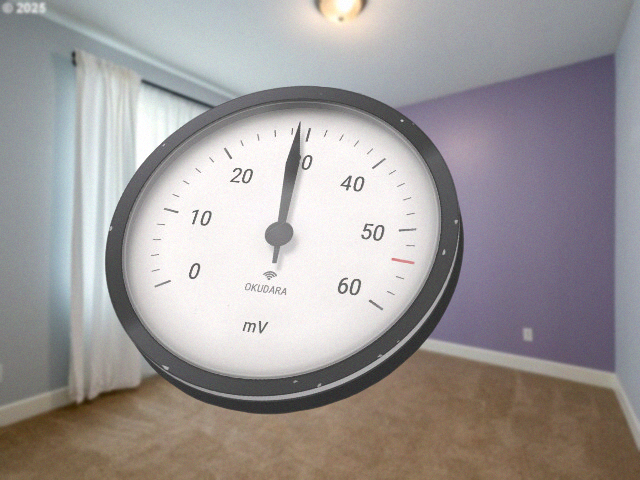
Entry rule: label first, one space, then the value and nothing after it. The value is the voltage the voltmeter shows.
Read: 29 mV
